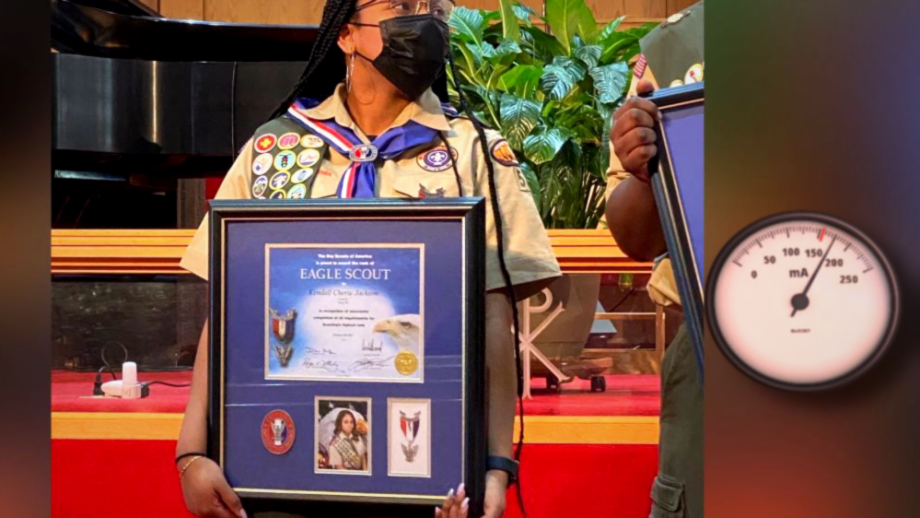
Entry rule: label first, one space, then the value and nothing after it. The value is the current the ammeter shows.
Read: 175 mA
